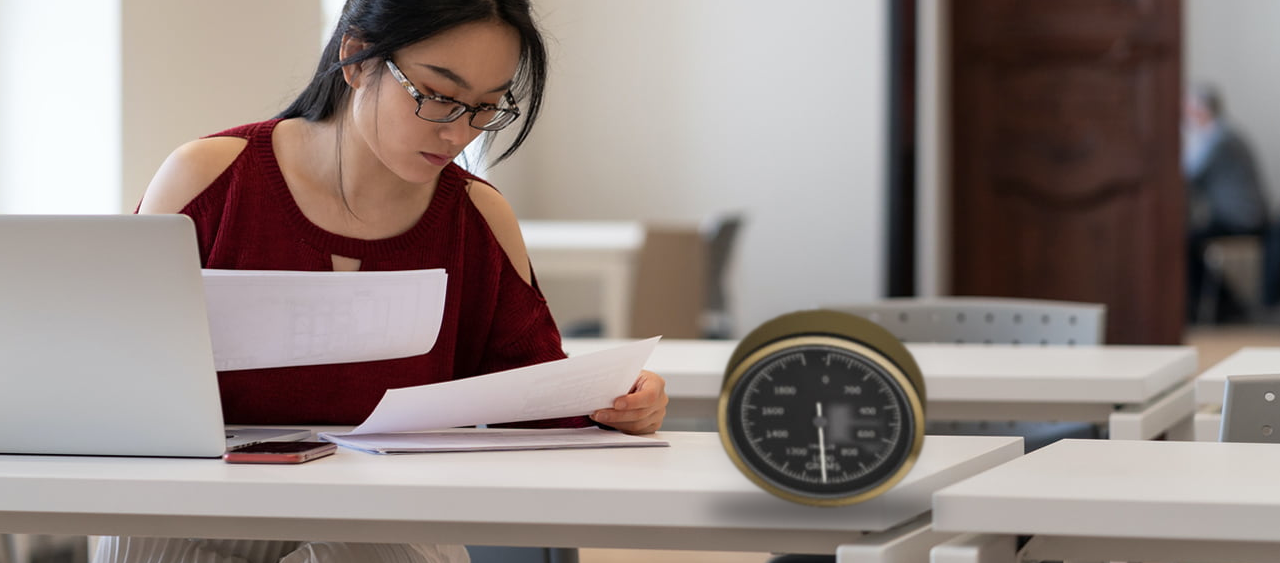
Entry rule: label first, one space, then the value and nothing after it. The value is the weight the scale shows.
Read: 1000 g
